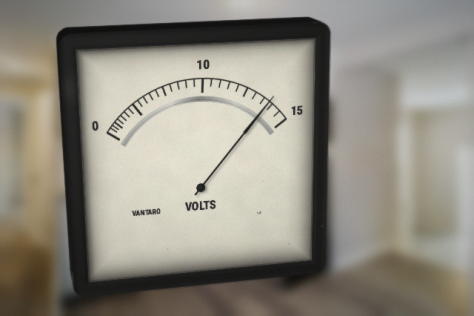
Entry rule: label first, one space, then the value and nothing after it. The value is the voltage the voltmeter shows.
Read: 13.75 V
